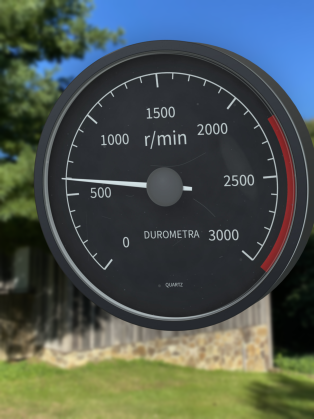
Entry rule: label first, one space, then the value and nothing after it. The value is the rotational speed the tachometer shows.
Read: 600 rpm
